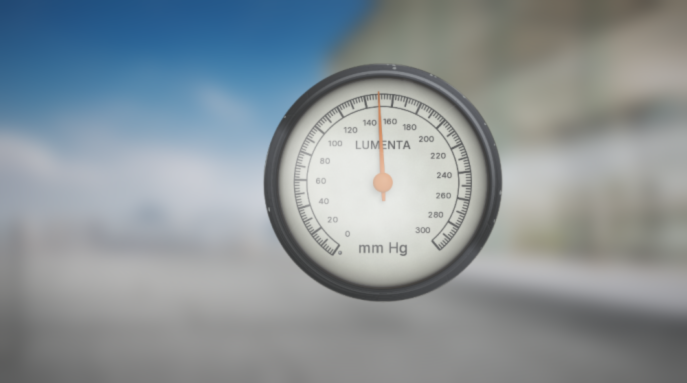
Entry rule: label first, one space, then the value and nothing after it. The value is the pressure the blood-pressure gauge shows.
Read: 150 mmHg
